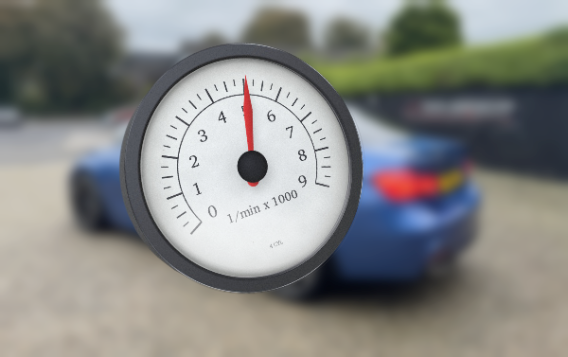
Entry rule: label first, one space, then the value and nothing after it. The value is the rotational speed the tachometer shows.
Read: 5000 rpm
